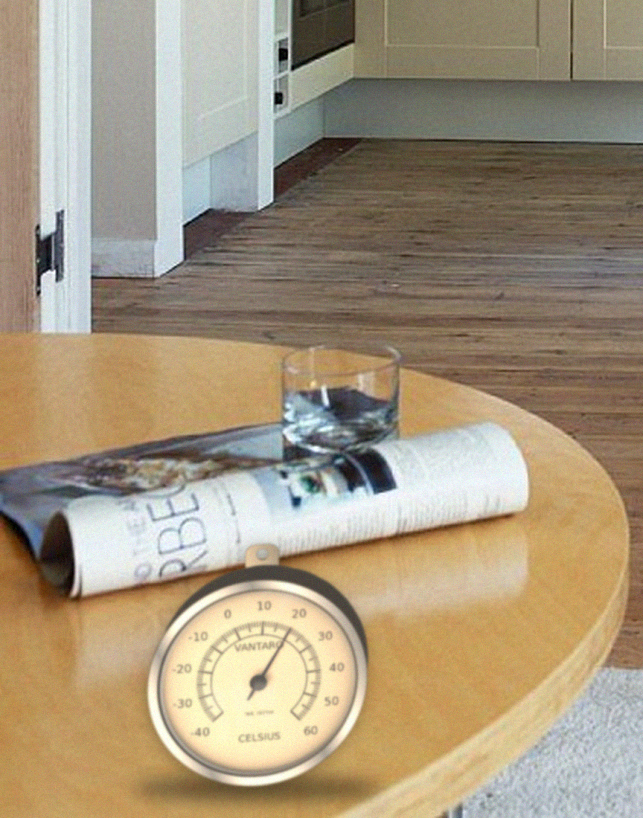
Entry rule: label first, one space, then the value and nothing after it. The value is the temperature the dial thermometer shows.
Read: 20 °C
